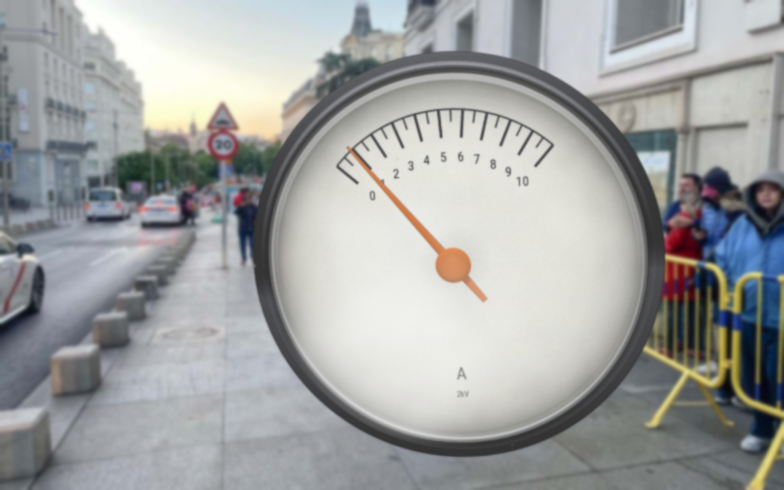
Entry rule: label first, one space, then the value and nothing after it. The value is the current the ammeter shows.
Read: 1 A
